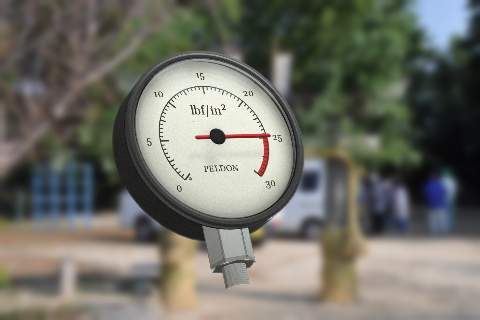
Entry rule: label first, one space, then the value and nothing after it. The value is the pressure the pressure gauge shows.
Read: 25 psi
